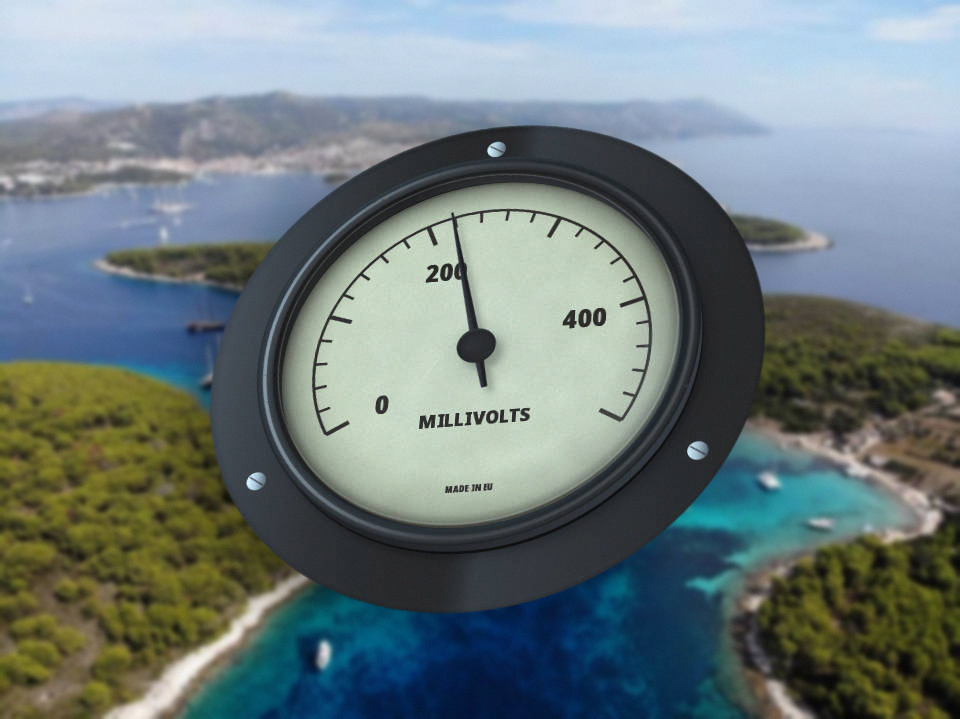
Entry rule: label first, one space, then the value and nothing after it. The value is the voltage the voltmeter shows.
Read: 220 mV
